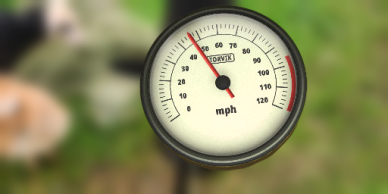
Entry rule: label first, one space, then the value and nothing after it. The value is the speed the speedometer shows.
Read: 46 mph
